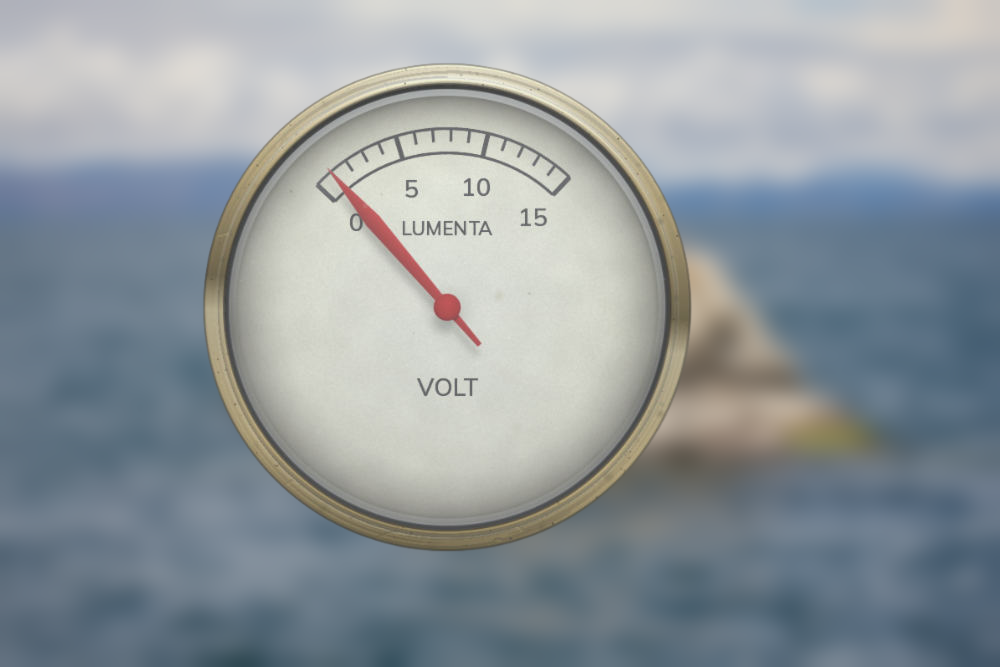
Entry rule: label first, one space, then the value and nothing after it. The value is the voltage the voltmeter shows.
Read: 1 V
